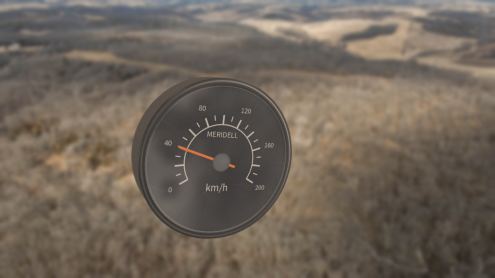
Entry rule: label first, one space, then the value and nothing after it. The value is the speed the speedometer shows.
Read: 40 km/h
